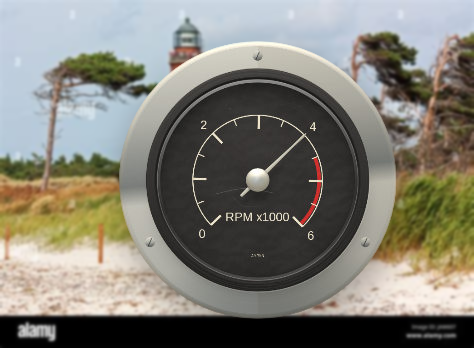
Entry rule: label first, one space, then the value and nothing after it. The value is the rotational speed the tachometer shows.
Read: 4000 rpm
